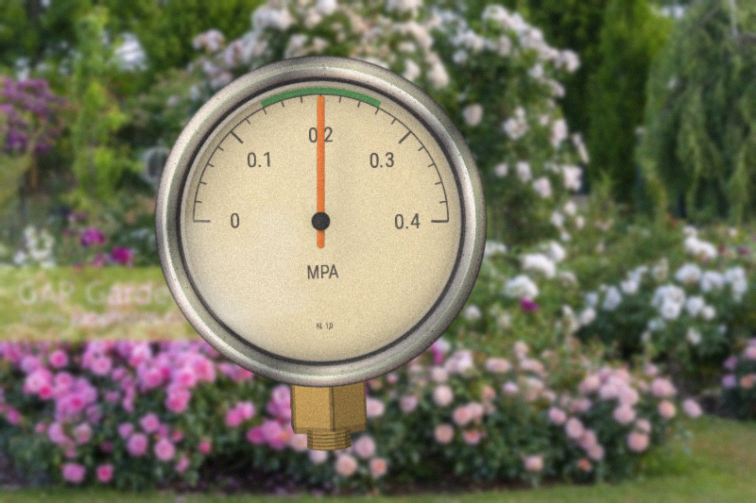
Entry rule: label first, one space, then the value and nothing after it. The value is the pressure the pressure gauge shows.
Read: 0.2 MPa
